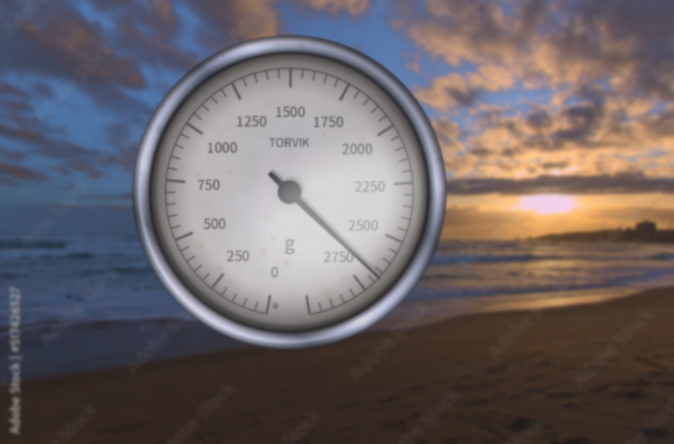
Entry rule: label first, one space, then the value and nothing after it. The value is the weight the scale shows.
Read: 2675 g
